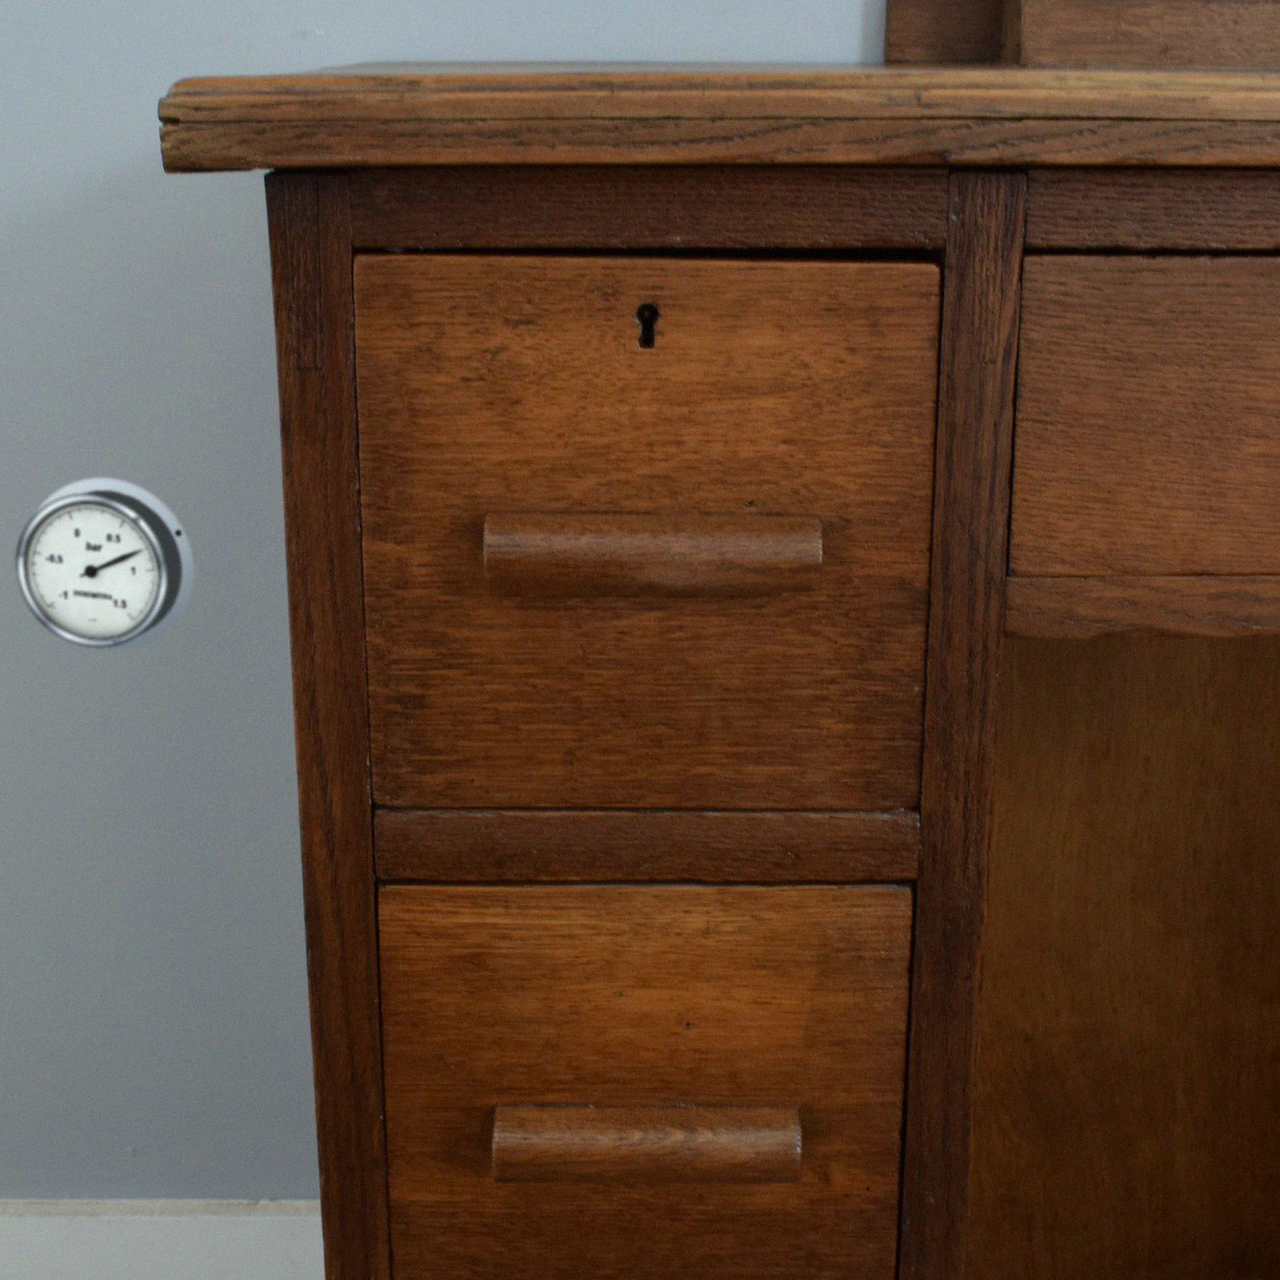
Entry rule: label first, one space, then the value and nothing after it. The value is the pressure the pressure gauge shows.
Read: 0.8 bar
